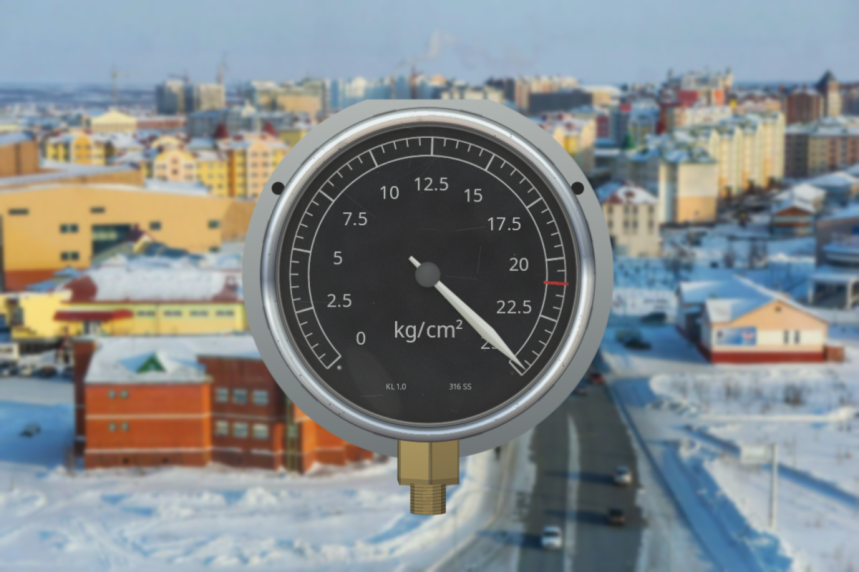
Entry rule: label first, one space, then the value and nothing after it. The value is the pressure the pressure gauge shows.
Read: 24.75 kg/cm²
